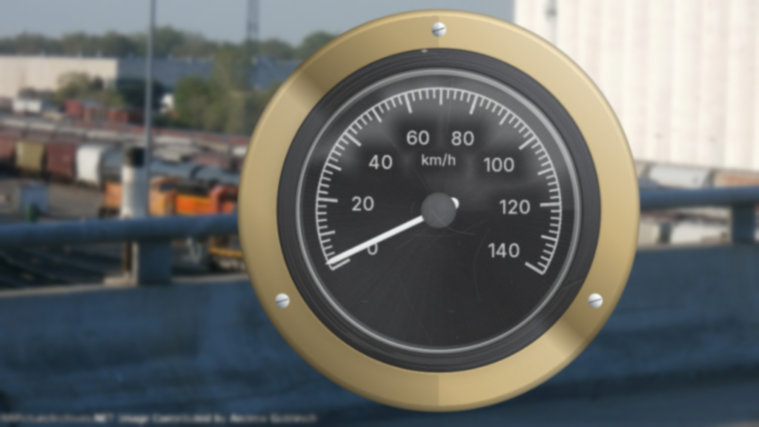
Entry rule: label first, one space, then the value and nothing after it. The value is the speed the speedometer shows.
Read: 2 km/h
